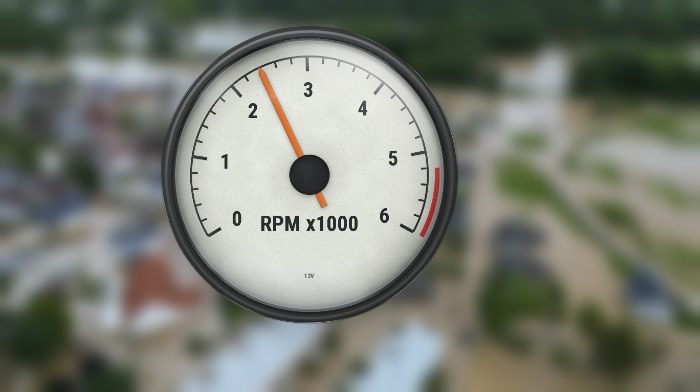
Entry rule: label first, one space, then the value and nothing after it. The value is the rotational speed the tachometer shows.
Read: 2400 rpm
